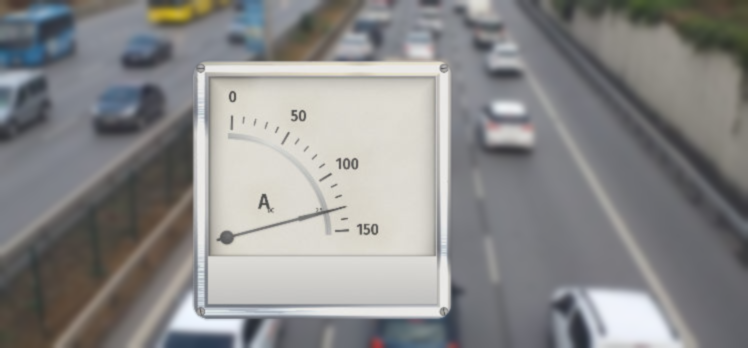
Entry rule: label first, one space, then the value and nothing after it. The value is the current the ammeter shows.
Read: 130 A
